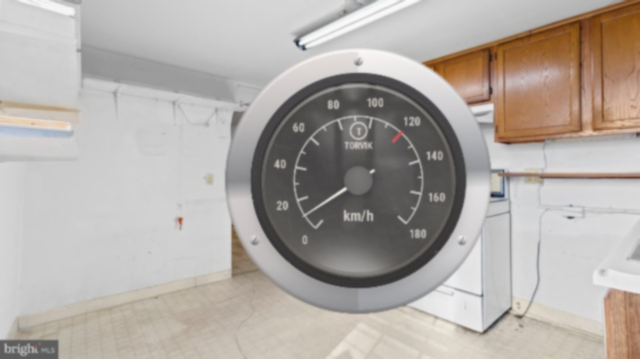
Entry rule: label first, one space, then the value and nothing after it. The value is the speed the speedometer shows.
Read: 10 km/h
